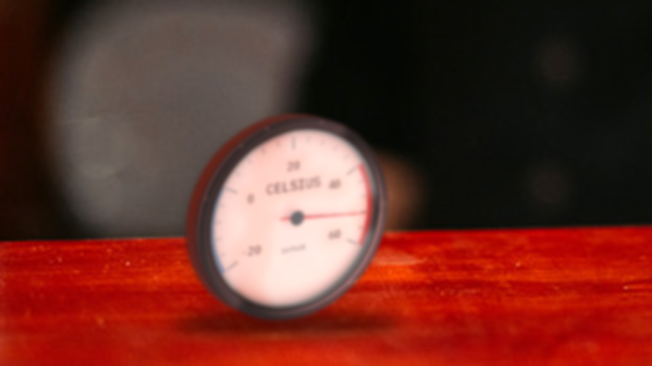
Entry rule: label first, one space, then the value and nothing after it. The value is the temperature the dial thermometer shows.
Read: 52 °C
